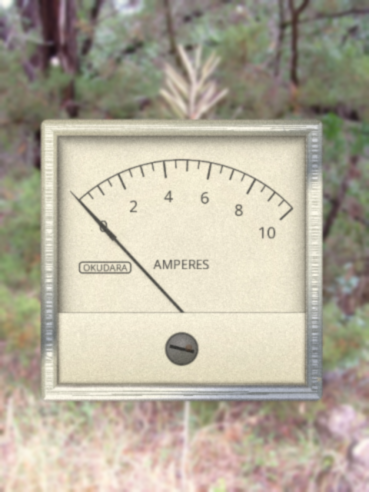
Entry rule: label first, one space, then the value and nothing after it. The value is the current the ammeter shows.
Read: 0 A
